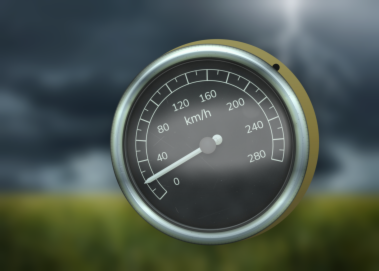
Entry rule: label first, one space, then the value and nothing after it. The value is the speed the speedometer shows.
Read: 20 km/h
